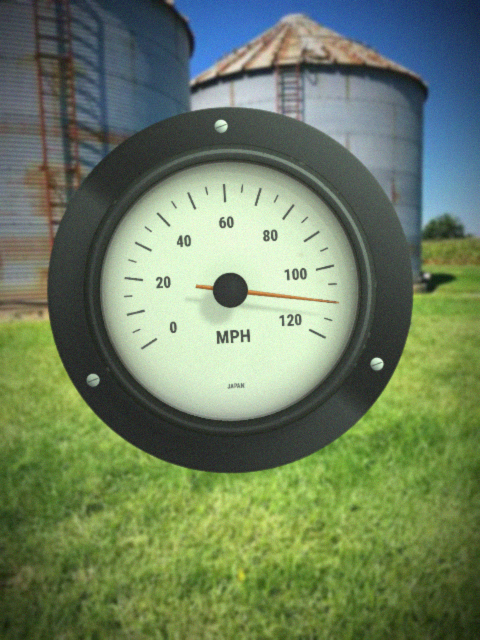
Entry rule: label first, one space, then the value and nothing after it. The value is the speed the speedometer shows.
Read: 110 mph
